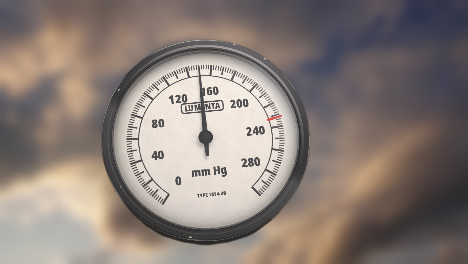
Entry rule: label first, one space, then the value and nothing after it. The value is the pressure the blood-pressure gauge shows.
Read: 150 mmHg
